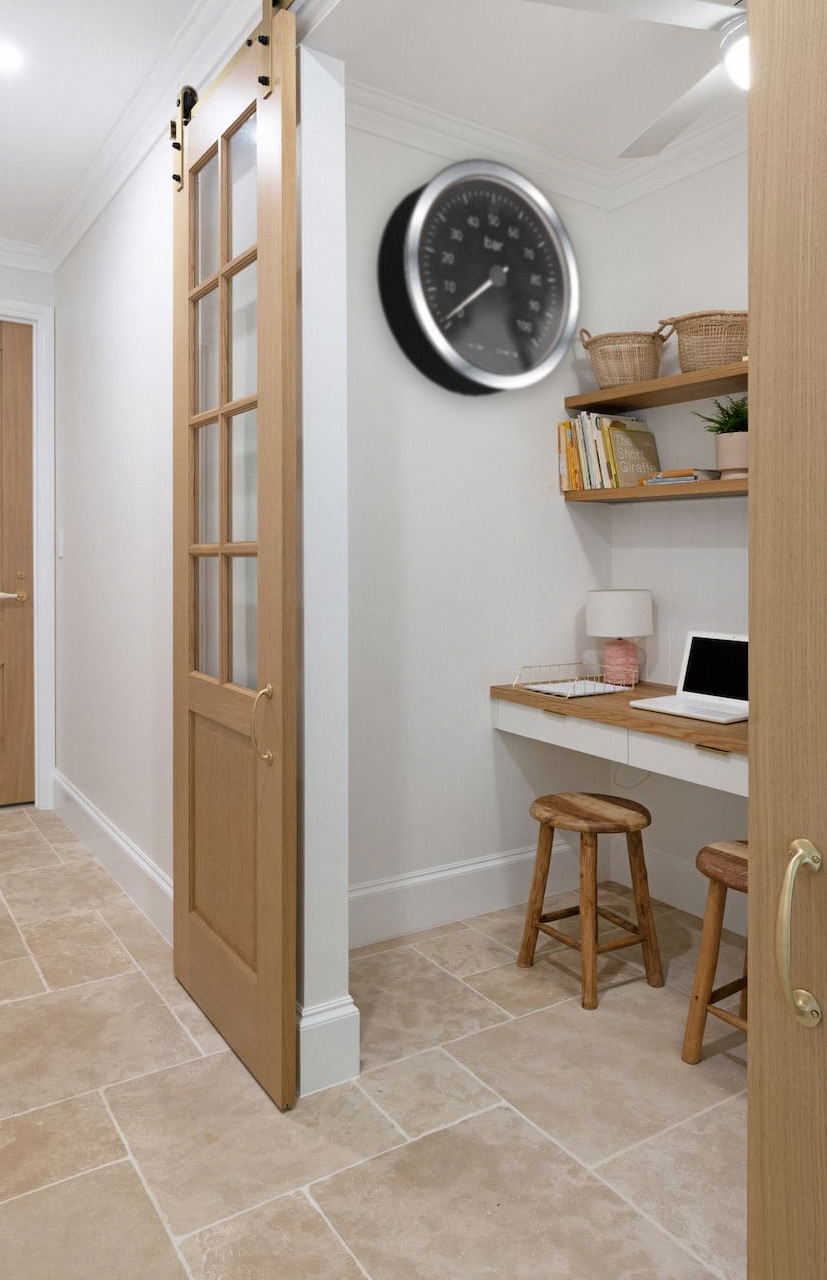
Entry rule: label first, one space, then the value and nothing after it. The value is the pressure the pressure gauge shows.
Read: 2 bar
